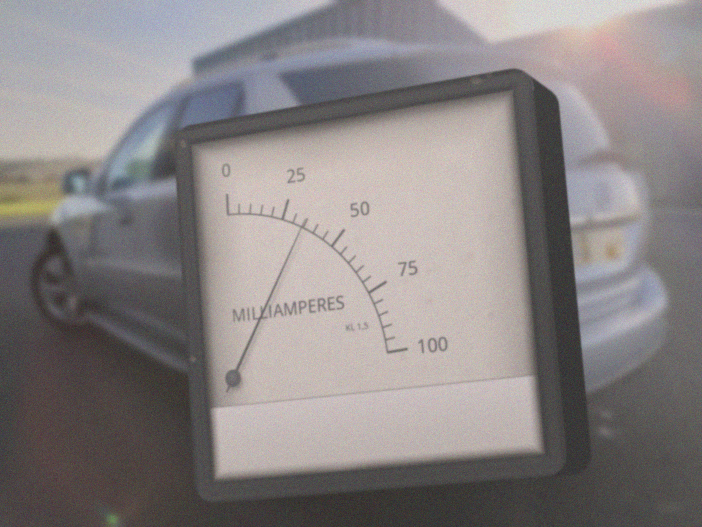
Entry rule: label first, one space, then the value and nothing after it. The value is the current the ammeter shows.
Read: 35 mA
